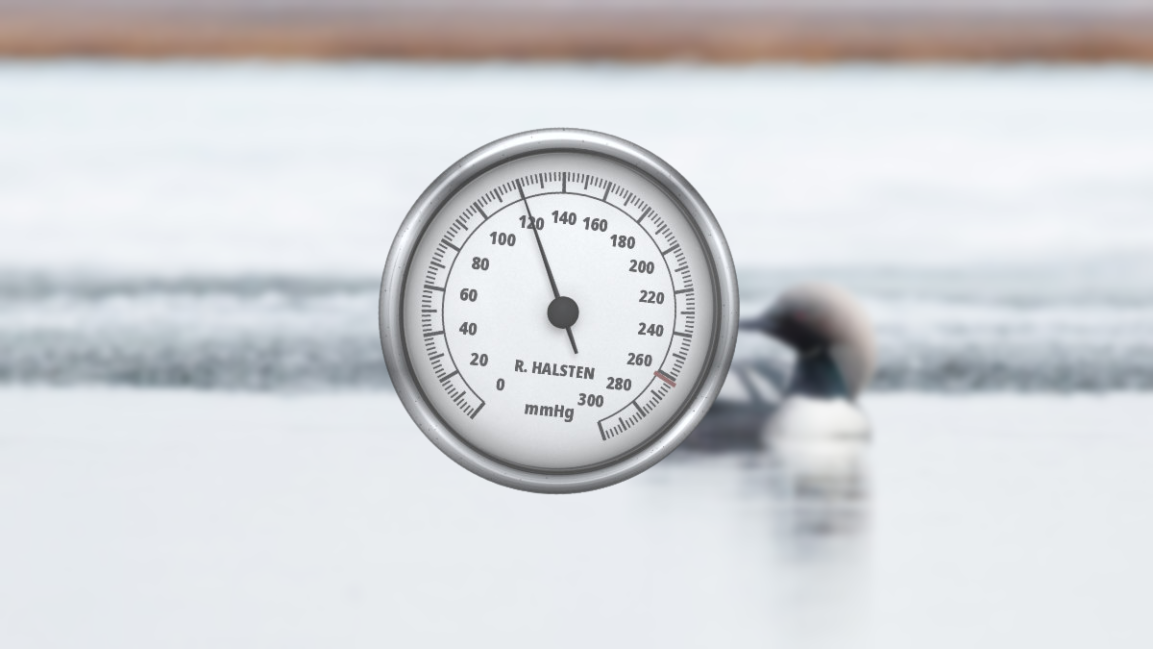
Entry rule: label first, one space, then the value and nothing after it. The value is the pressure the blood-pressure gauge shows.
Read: 120 mmHg
